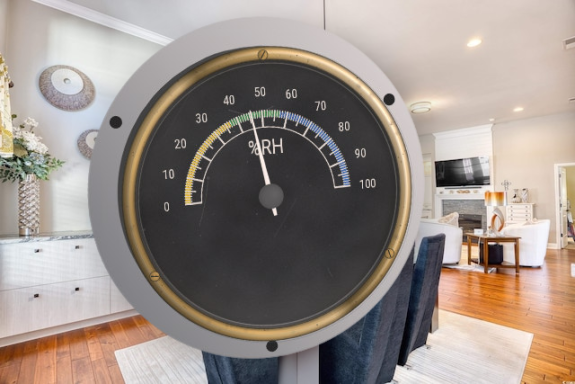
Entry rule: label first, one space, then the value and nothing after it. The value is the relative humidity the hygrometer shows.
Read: 45 %
